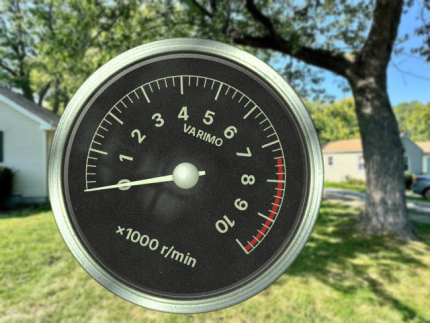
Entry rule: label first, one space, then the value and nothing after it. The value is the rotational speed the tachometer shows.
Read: 0 rpm
